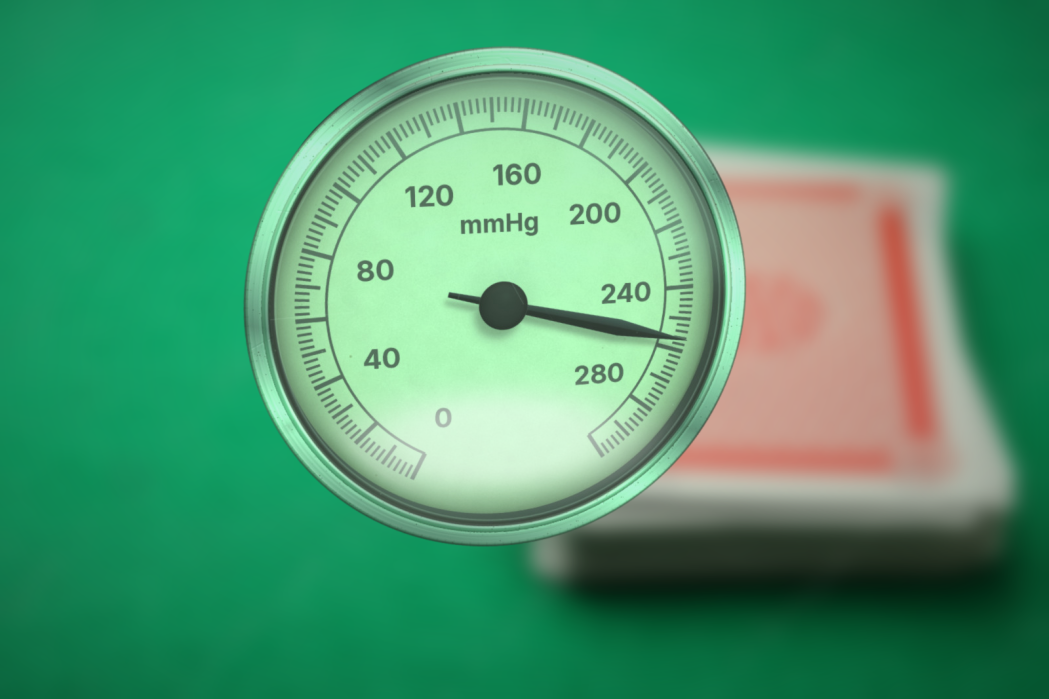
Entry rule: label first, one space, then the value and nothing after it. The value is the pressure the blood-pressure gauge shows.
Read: 256 mmHg
